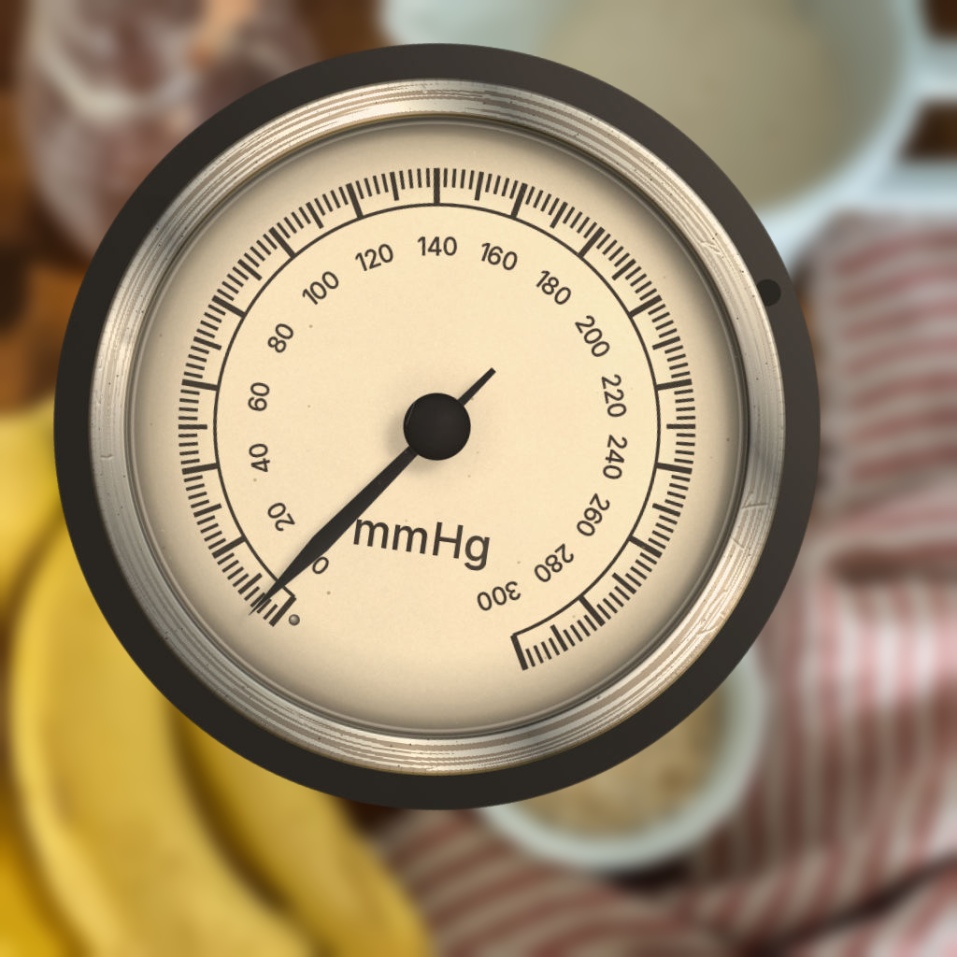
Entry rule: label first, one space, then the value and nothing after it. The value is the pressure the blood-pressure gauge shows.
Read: 5 mmHg
